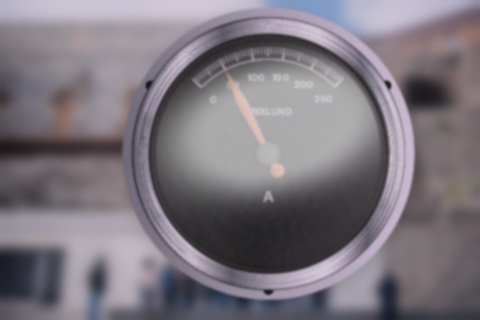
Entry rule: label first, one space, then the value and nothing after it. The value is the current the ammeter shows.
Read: 50 A
